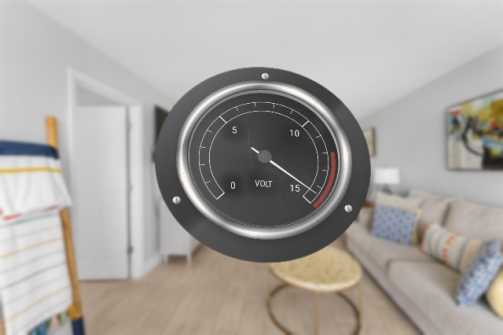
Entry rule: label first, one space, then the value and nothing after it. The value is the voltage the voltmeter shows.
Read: 14.5 V
